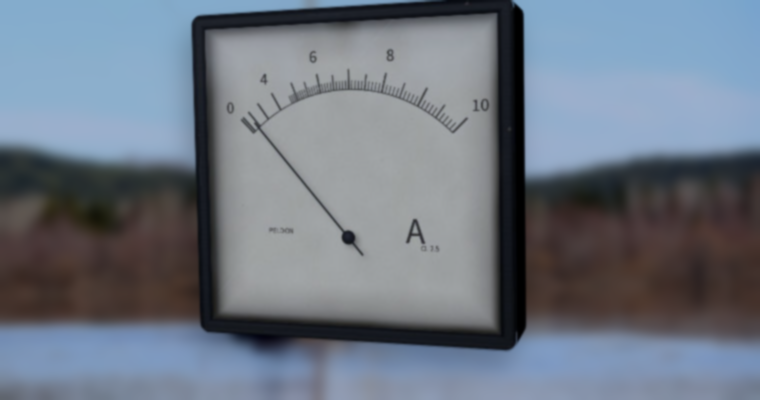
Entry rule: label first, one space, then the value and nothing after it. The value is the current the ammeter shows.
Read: 2 A
